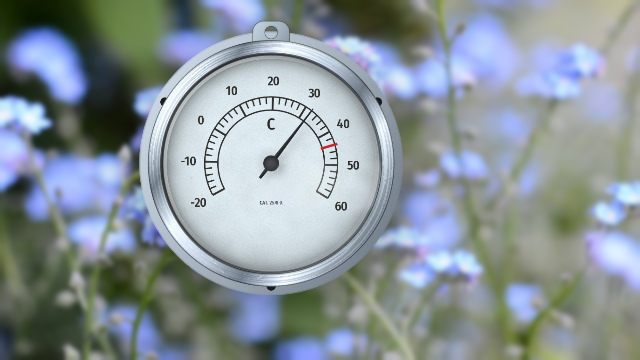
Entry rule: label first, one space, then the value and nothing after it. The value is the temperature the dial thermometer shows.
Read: 32 °C
